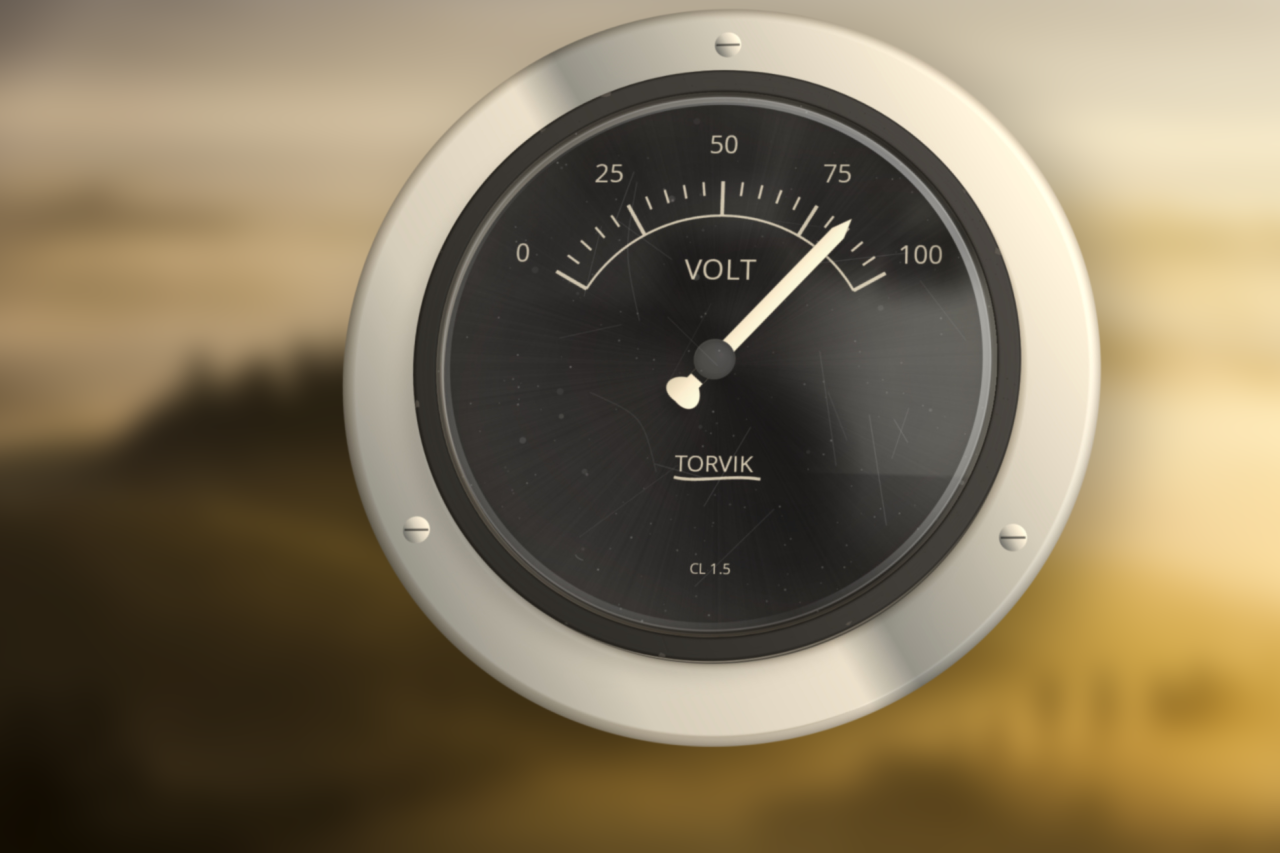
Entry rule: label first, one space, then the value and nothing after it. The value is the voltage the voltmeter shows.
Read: 85 V
